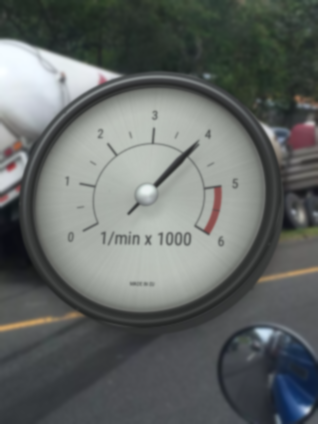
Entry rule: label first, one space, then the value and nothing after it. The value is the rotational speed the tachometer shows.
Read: 4000 rpm
